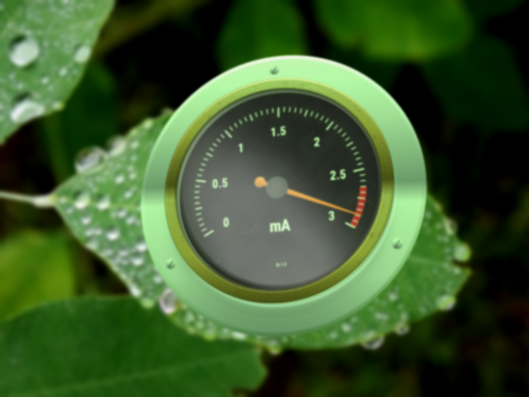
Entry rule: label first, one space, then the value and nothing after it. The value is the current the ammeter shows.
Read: 2.9 mA
